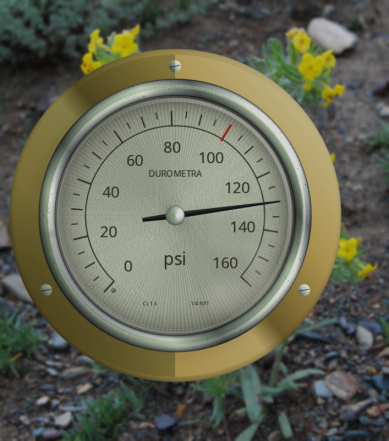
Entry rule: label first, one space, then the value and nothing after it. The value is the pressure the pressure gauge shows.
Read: 130 psi
